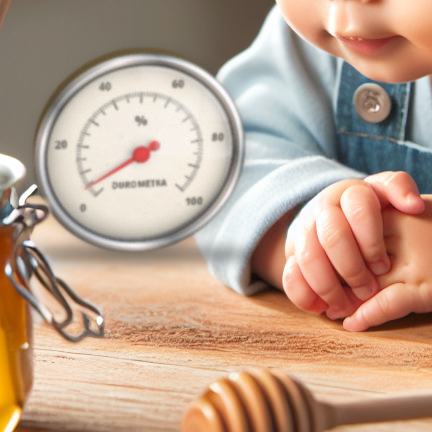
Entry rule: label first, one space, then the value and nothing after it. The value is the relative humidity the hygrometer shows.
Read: 5 %
